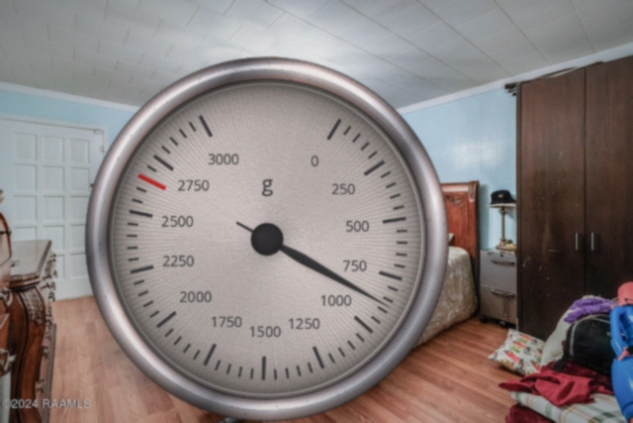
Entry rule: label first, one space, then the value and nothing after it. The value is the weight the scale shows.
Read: 875 g
